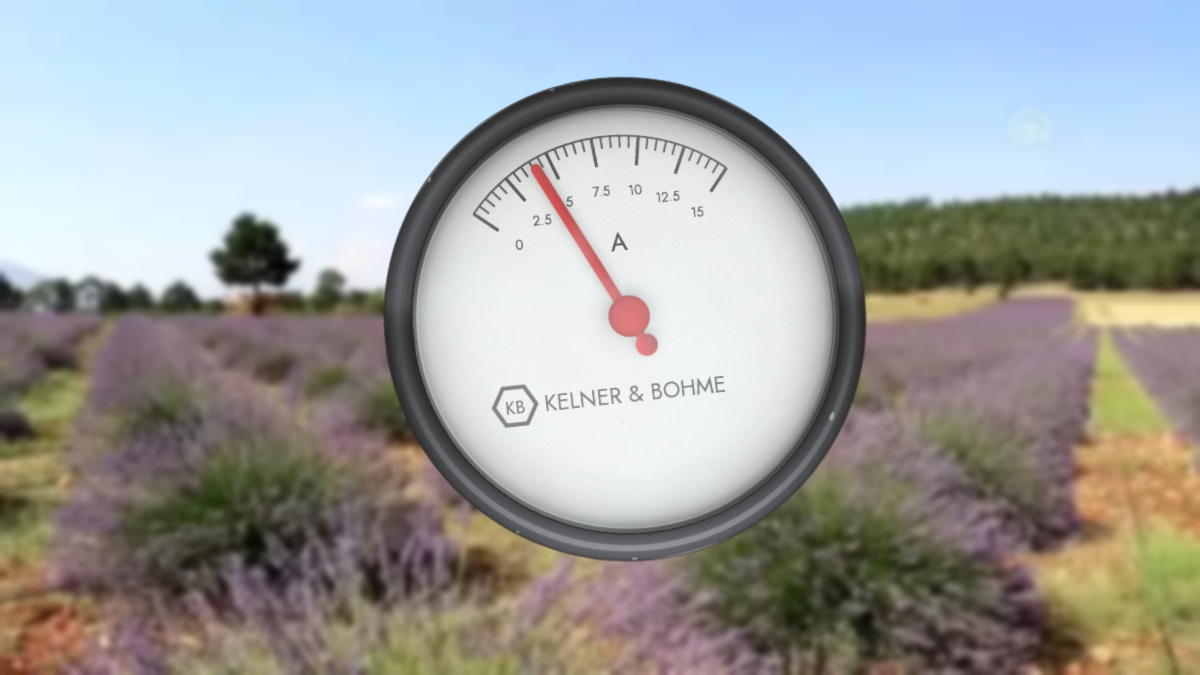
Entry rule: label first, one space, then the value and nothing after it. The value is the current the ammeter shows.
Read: 4 A
